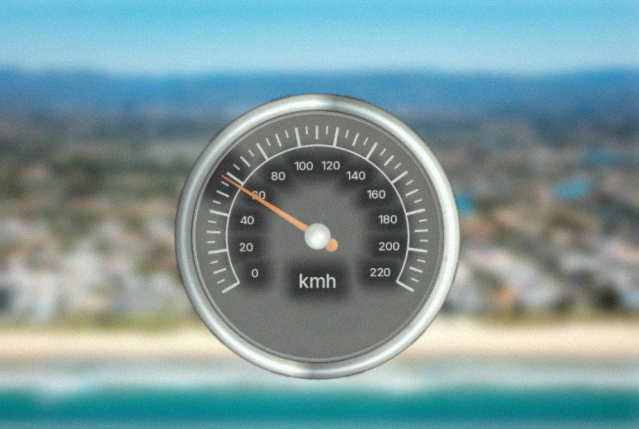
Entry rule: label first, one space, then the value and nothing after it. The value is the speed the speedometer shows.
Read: 57.5 km/h
